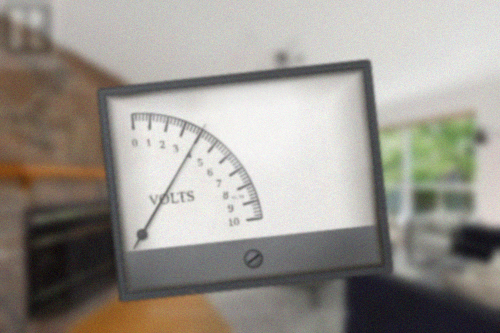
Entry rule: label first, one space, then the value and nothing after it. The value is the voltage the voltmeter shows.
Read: 4 V
